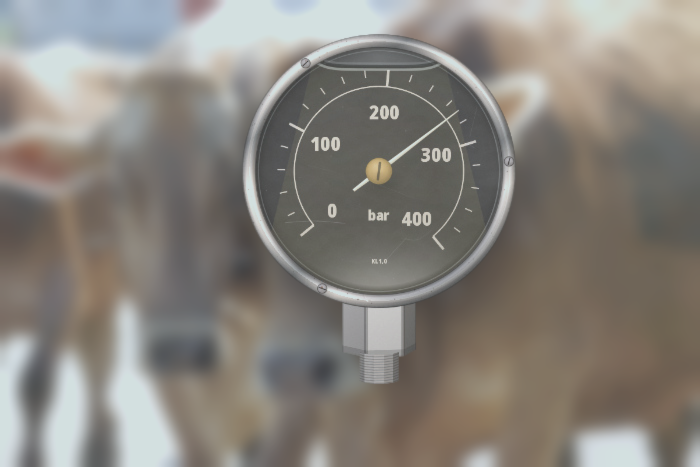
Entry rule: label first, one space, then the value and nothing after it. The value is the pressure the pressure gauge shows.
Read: 270 bar
